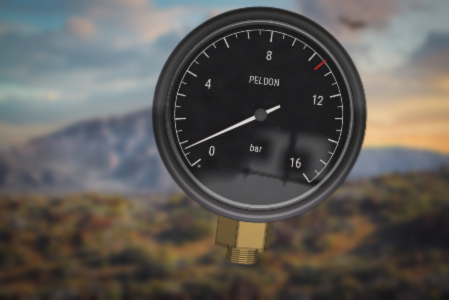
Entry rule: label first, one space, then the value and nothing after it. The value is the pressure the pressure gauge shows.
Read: 0.75 bar
